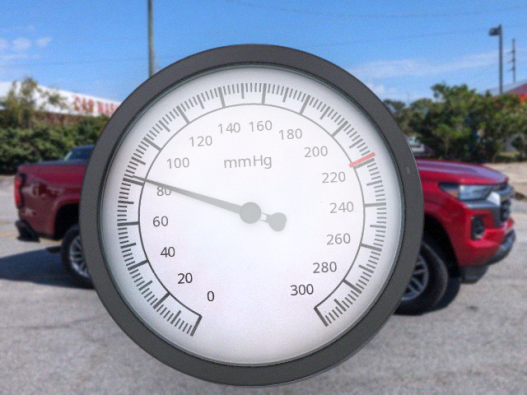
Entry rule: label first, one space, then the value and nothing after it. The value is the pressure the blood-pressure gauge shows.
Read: 82 mmHg
